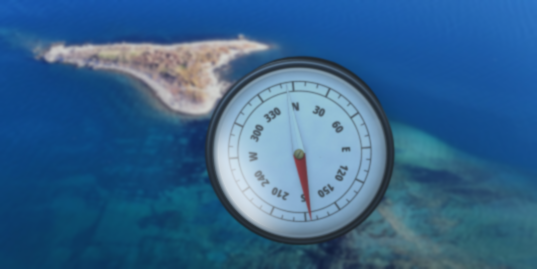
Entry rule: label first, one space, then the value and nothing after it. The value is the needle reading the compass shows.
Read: 175 °
